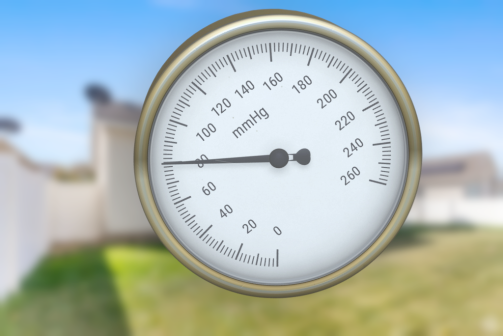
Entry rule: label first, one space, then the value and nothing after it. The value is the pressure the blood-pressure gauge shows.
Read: 80 mmHg
